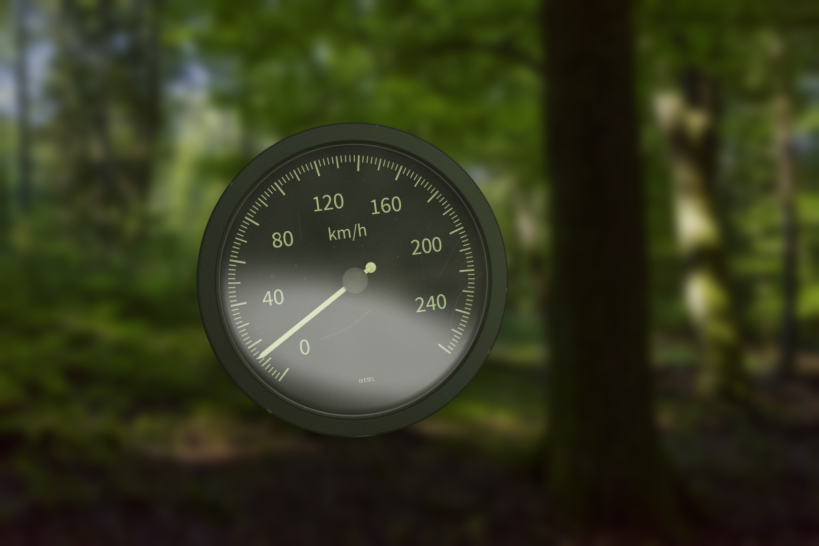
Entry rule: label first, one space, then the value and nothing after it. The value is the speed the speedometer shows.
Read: 14 km/h
